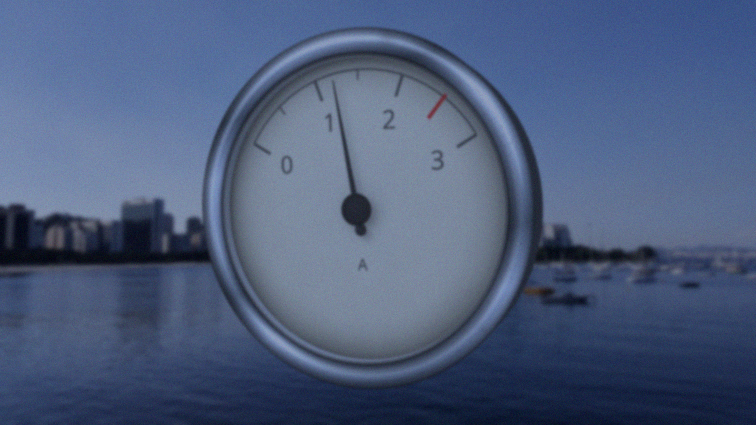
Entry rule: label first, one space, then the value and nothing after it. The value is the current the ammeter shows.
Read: 1.25 A
